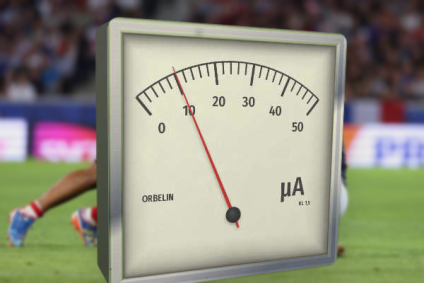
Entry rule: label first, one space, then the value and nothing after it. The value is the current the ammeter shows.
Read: 10 µA
